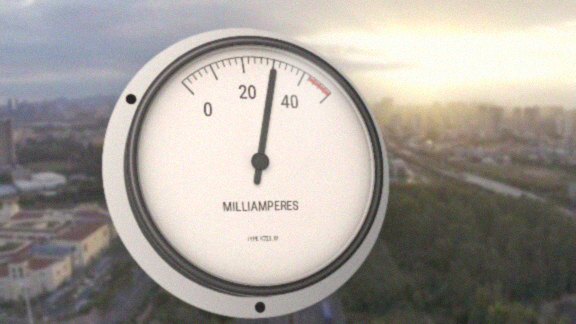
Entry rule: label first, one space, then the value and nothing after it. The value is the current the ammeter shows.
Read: 30 mA
